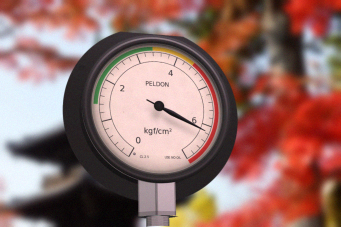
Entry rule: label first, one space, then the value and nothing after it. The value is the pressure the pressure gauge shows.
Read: 6.2 kg/cm²
